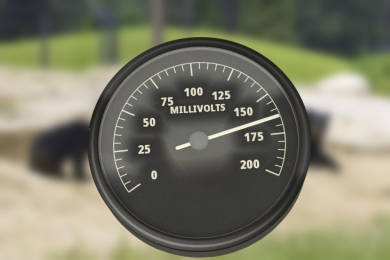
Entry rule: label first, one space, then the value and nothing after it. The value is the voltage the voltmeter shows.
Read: 165 mV
